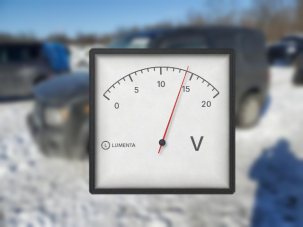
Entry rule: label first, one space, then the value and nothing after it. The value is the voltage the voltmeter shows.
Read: 14 V
